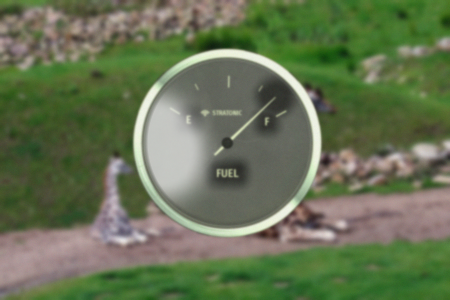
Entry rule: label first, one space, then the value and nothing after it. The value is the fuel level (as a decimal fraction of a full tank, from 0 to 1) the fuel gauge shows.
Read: 0.875
